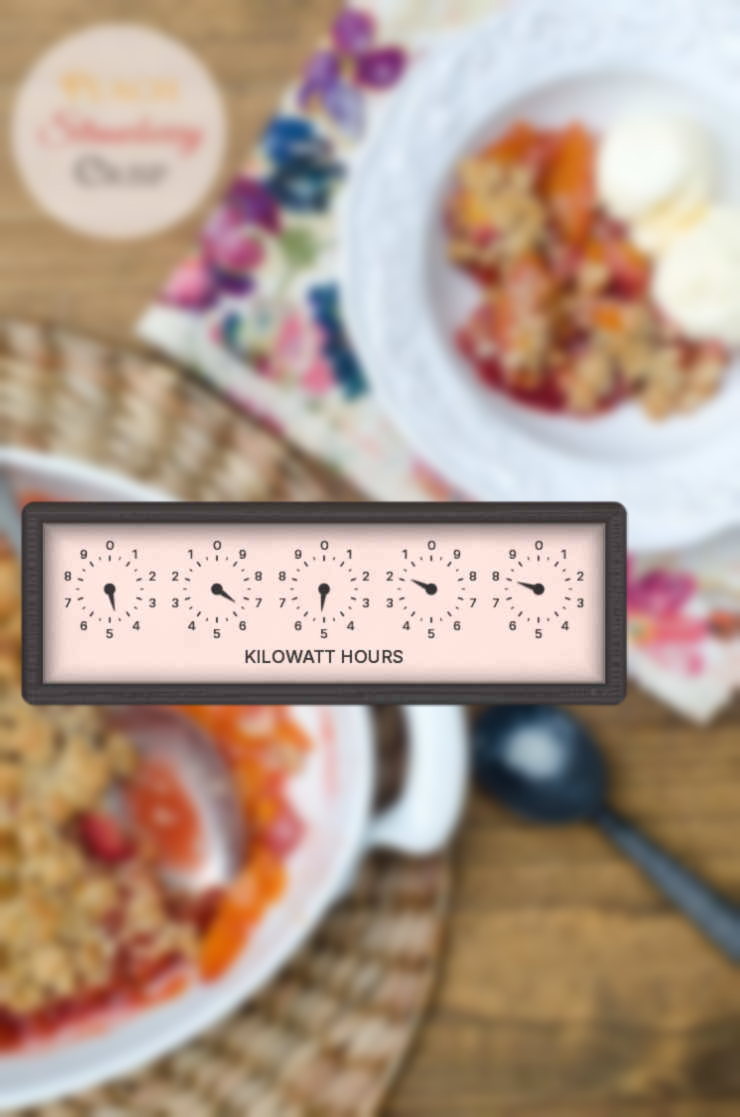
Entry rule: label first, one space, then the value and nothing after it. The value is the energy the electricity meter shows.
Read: 46518 kWh
